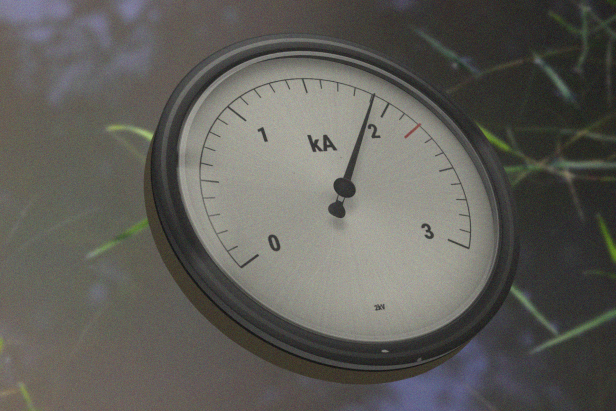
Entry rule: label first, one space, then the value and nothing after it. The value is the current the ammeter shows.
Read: 1.9 kA
